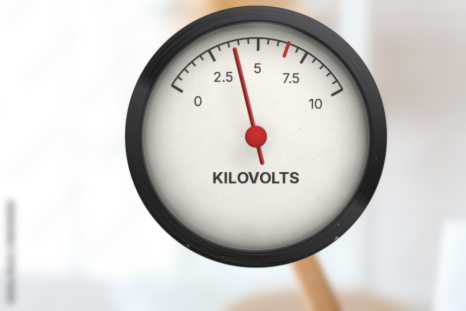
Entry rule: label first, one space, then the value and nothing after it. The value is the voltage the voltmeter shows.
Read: 3.75 kV
